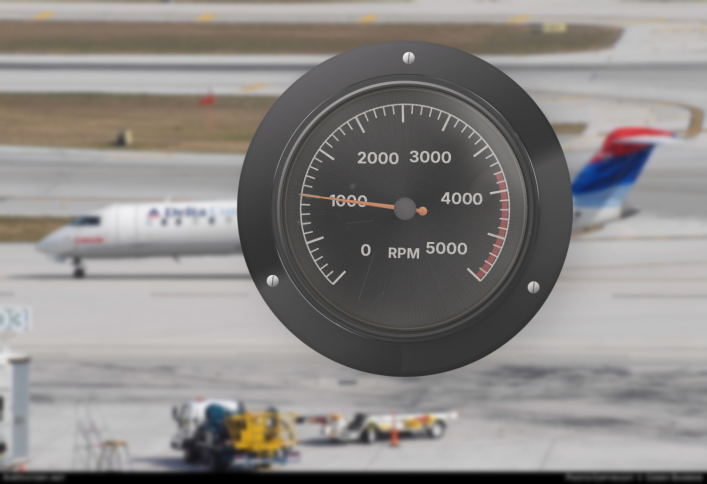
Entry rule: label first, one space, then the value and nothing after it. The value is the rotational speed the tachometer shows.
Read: 1000 rpm
